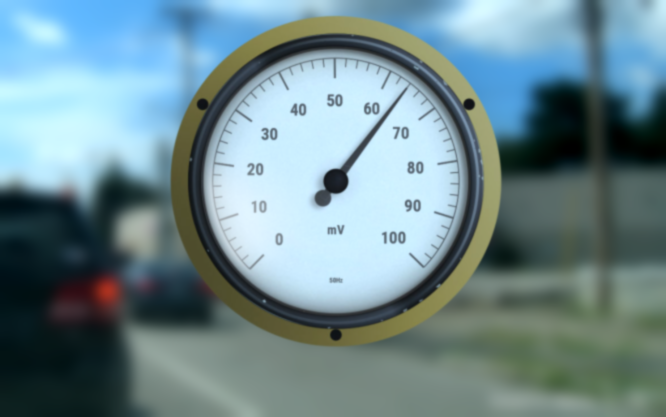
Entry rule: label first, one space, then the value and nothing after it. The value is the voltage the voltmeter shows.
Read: 64 mV
